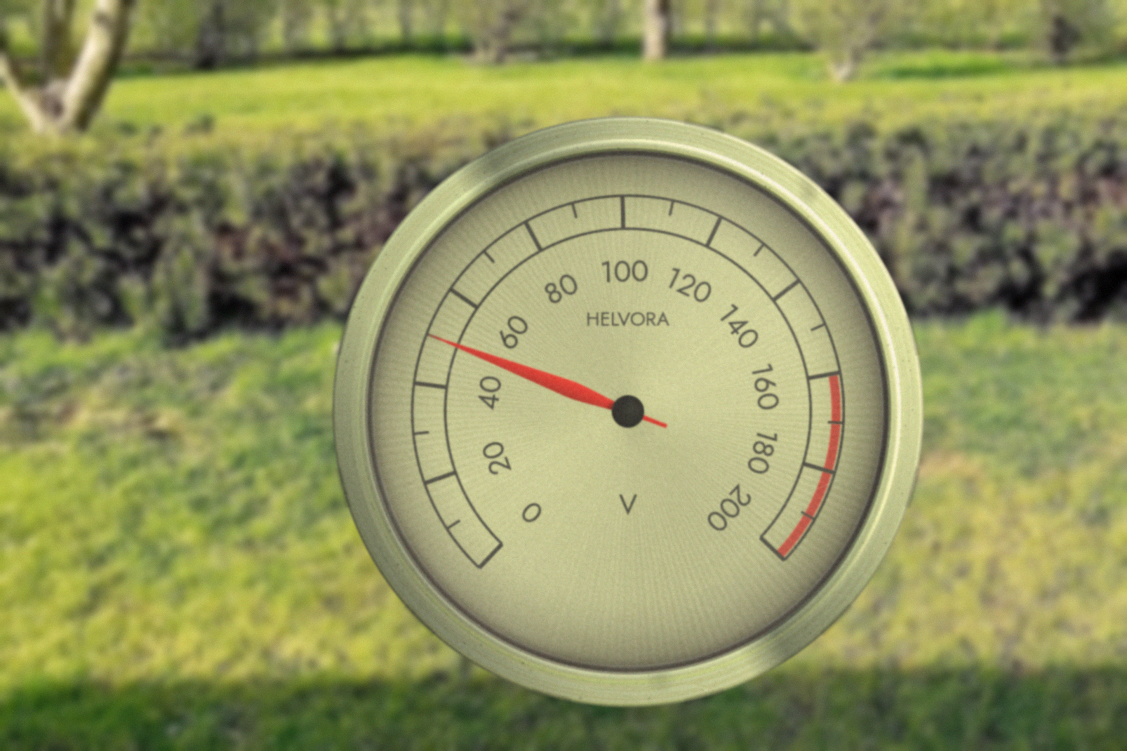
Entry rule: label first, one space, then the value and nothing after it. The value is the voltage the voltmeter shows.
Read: 50 V
